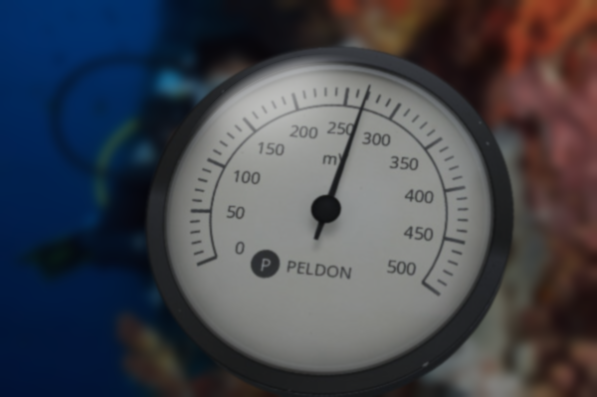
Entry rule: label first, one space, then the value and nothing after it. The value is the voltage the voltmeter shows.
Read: 270 mV
